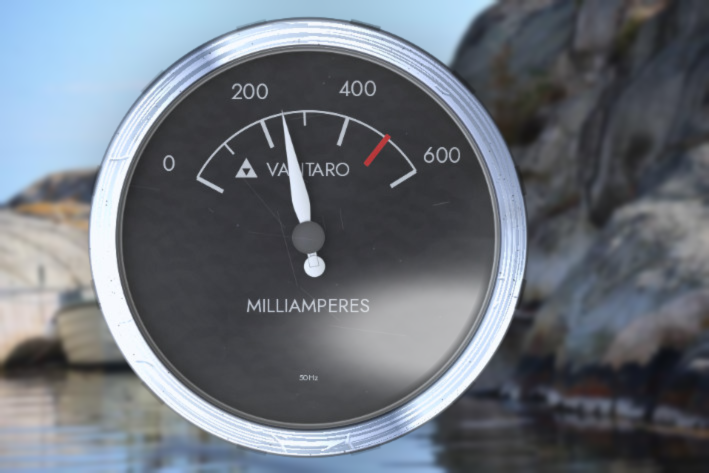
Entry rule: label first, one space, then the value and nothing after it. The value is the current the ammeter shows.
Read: 250 mA
